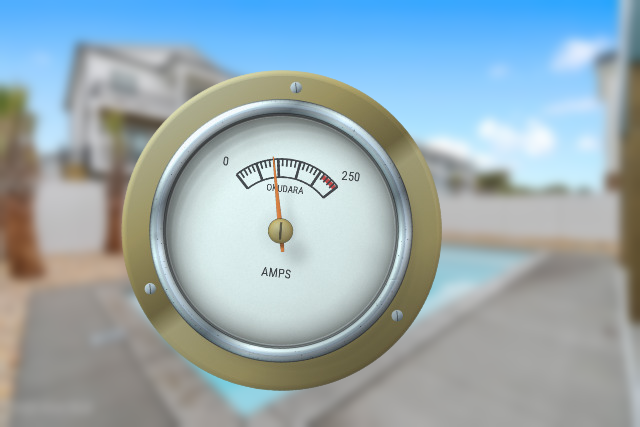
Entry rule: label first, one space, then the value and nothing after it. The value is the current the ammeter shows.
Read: 90 A
